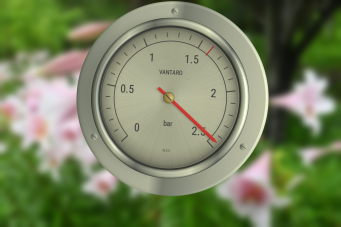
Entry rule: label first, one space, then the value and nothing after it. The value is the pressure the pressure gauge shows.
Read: 2.45 bar
